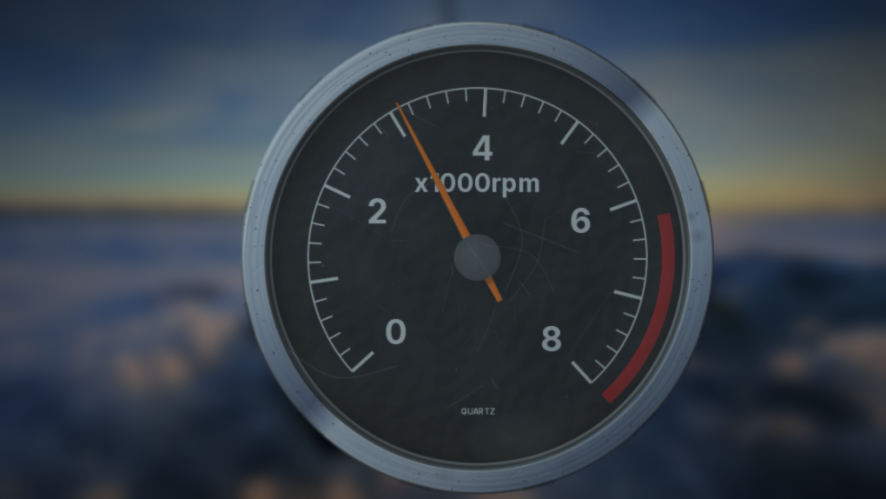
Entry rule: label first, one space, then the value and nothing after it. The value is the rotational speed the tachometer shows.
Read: 3100 rpm
